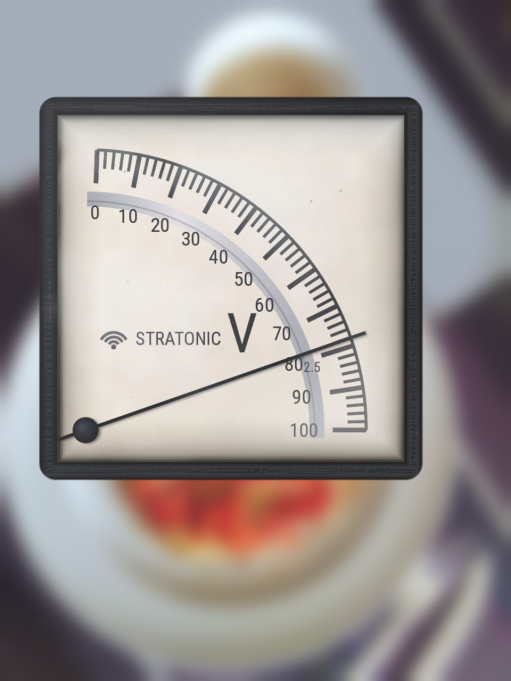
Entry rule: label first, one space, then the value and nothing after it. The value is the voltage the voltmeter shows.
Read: 78 V
